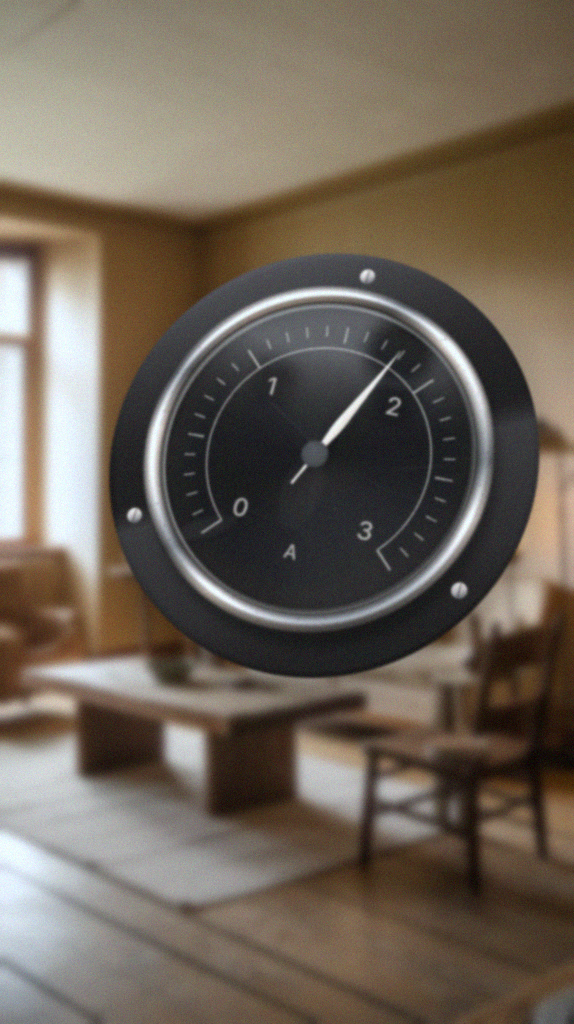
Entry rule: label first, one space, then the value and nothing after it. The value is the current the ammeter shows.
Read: 1.8 A
